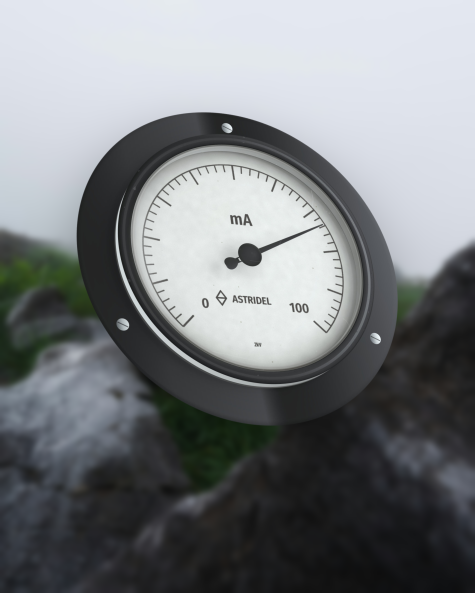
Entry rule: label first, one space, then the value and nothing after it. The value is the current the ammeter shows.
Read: 74 mA
